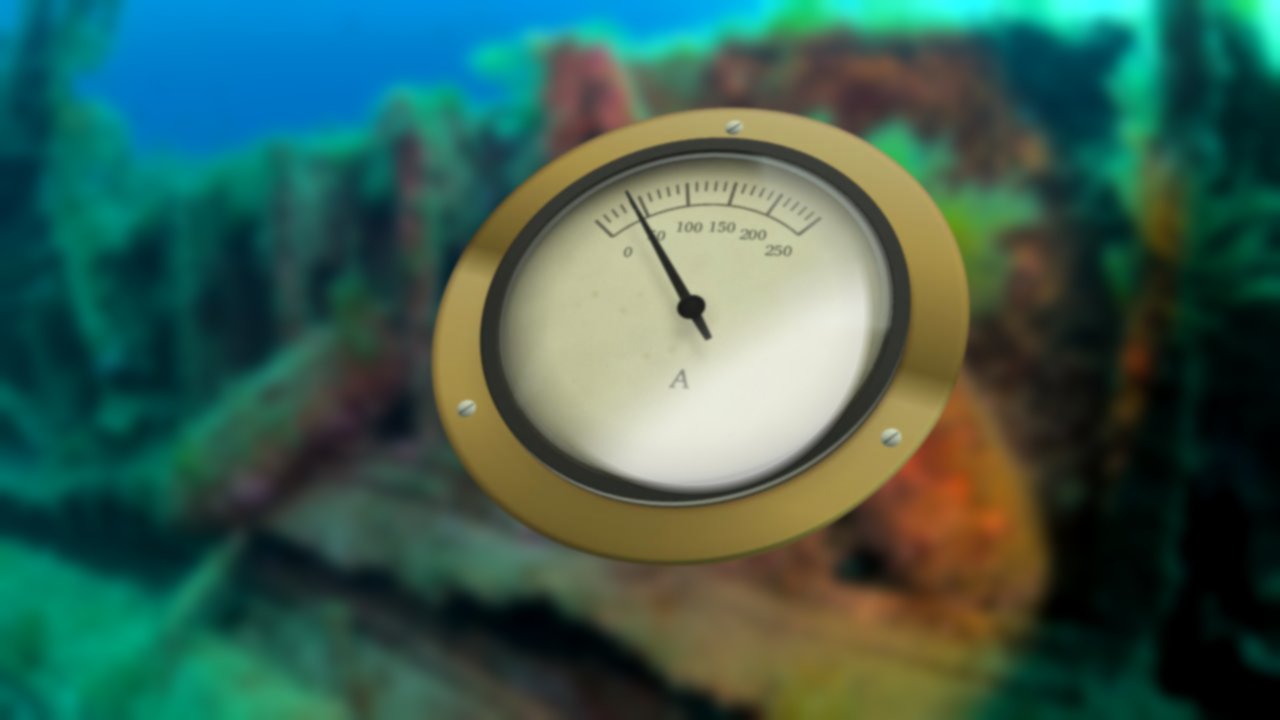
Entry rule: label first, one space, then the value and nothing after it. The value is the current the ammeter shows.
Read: 40 A
